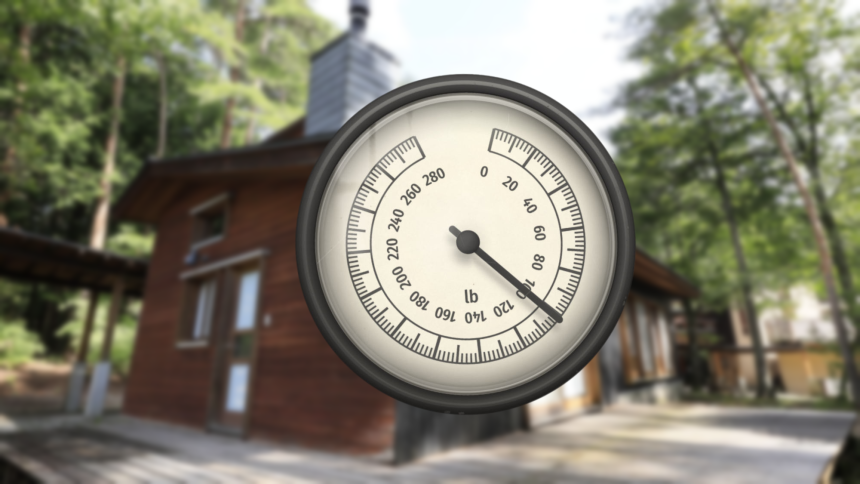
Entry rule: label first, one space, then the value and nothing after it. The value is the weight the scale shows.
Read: 102 lb
